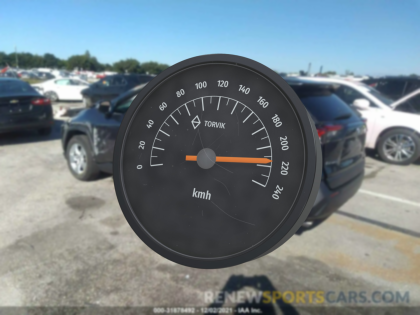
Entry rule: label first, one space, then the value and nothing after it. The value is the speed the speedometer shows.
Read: 215 km/h
